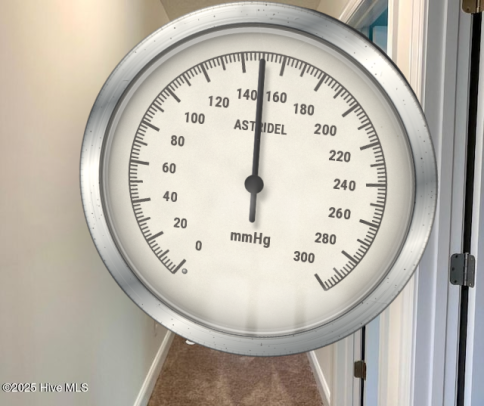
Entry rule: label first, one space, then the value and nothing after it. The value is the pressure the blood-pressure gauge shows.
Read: 150 mmHg
